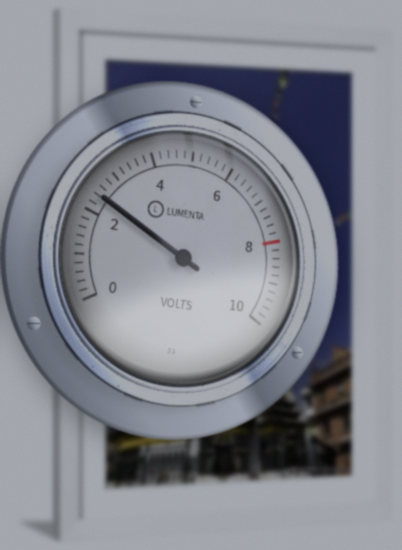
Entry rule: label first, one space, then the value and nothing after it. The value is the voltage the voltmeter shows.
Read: 2.4 V
